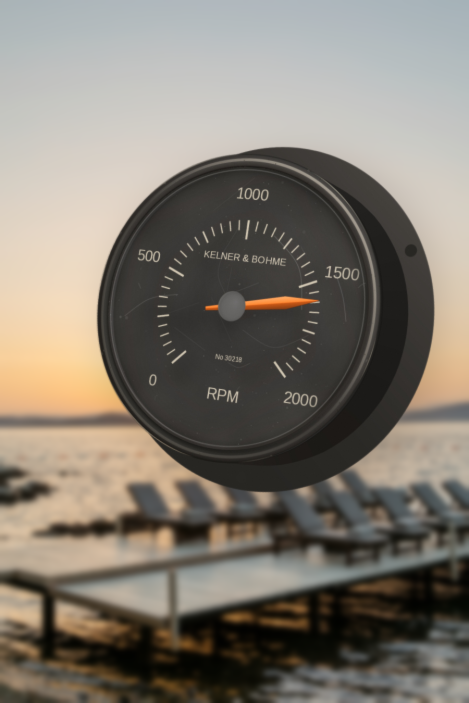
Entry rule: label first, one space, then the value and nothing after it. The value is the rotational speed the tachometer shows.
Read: 1600 rpm
